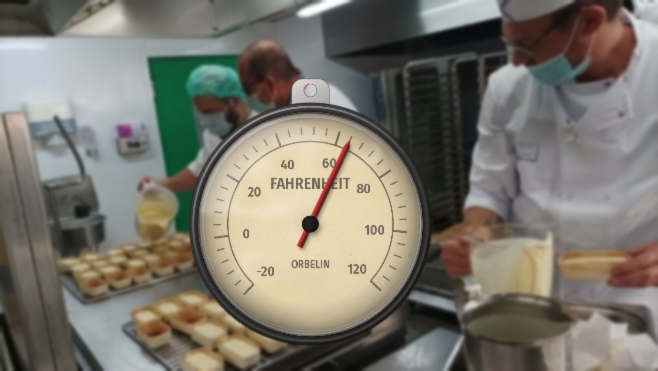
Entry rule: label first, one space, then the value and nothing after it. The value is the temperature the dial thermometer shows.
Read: 64 °F
